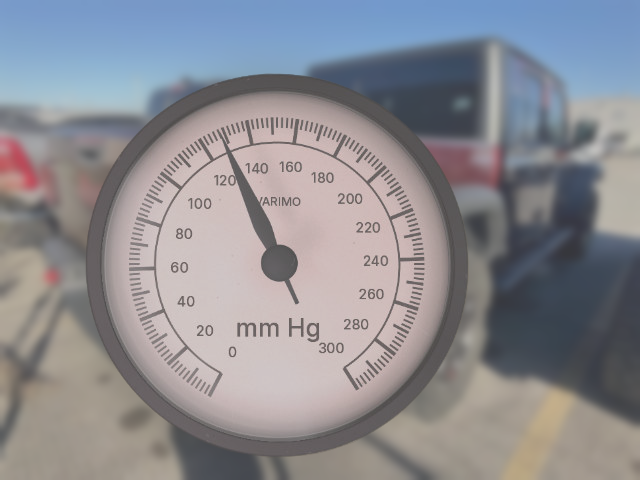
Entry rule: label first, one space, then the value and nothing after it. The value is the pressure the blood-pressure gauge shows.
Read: 128 mmHg
